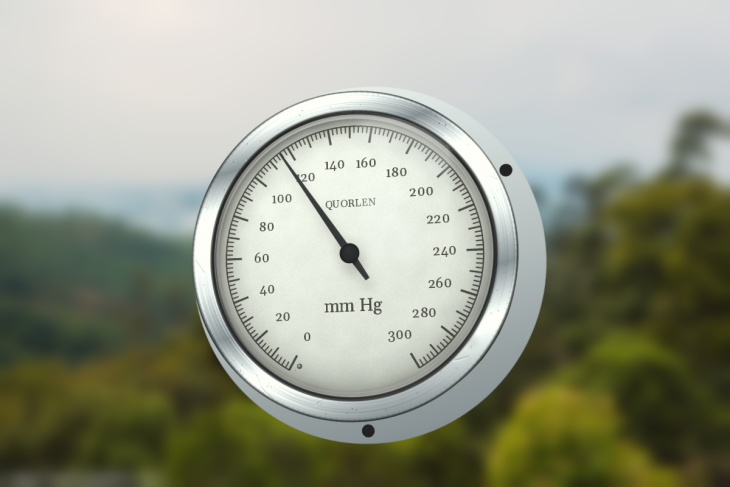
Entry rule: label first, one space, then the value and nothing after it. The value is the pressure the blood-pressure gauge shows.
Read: 116 mmHg
